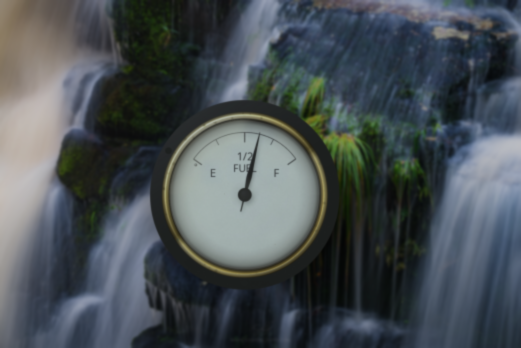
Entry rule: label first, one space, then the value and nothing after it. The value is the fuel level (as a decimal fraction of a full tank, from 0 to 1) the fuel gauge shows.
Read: 0.625
